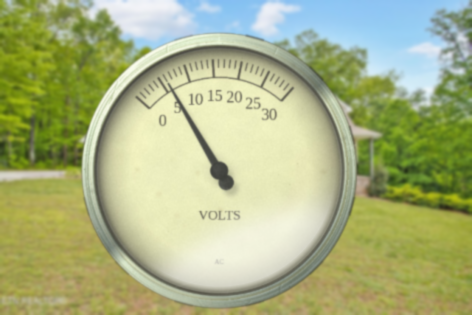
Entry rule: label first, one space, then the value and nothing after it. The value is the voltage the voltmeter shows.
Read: 6 V
